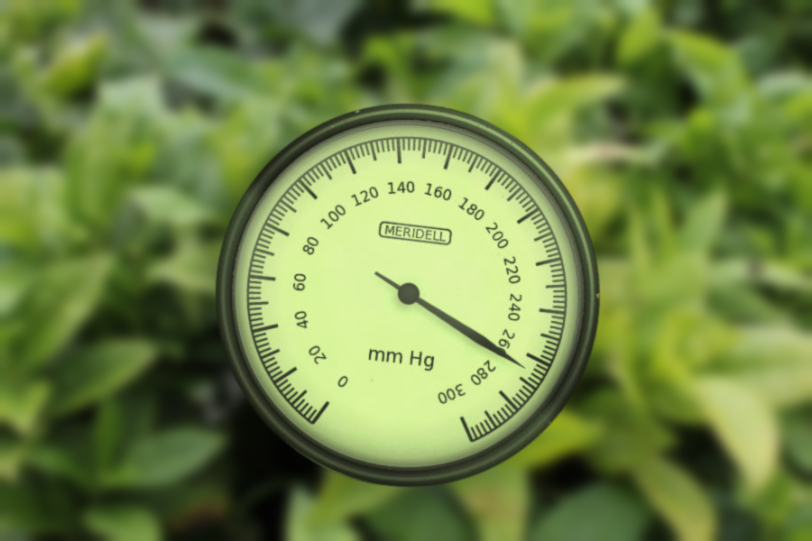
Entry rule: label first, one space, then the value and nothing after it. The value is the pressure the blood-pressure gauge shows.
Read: 266 mmHg
